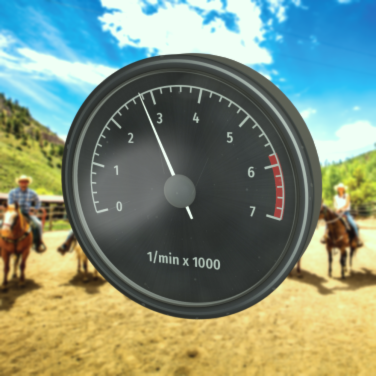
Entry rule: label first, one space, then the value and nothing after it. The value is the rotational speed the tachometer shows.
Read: 2800 rpm
